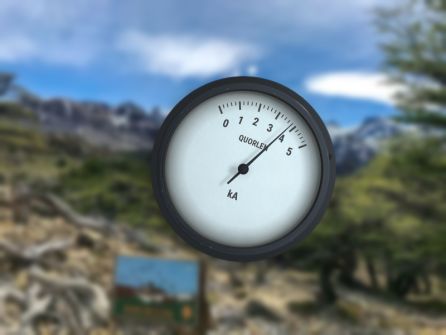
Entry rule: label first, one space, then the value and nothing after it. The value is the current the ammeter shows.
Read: 3.8 kA
